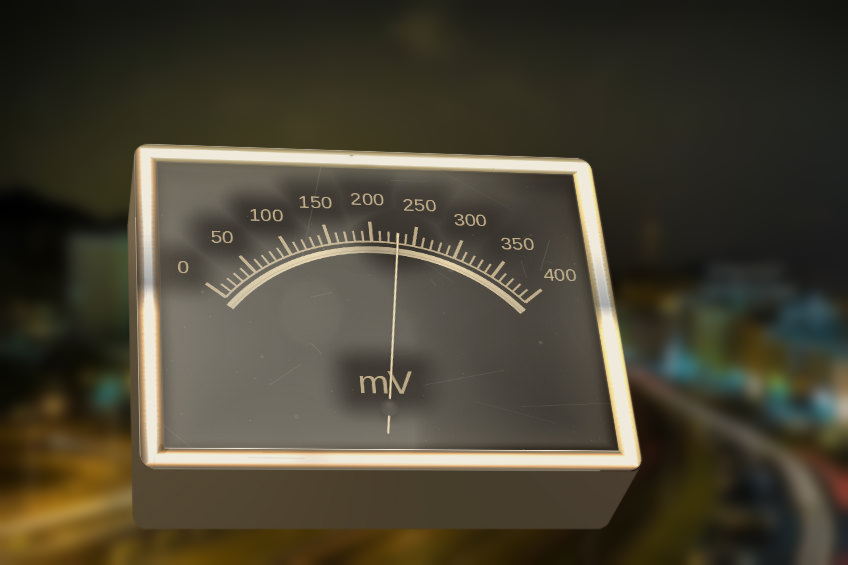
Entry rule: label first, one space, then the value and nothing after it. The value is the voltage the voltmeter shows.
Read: 230 mV
